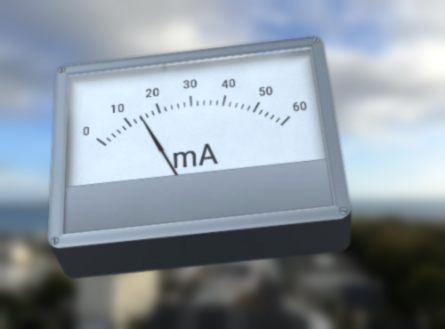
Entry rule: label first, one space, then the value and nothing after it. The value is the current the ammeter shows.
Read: 14 mA
